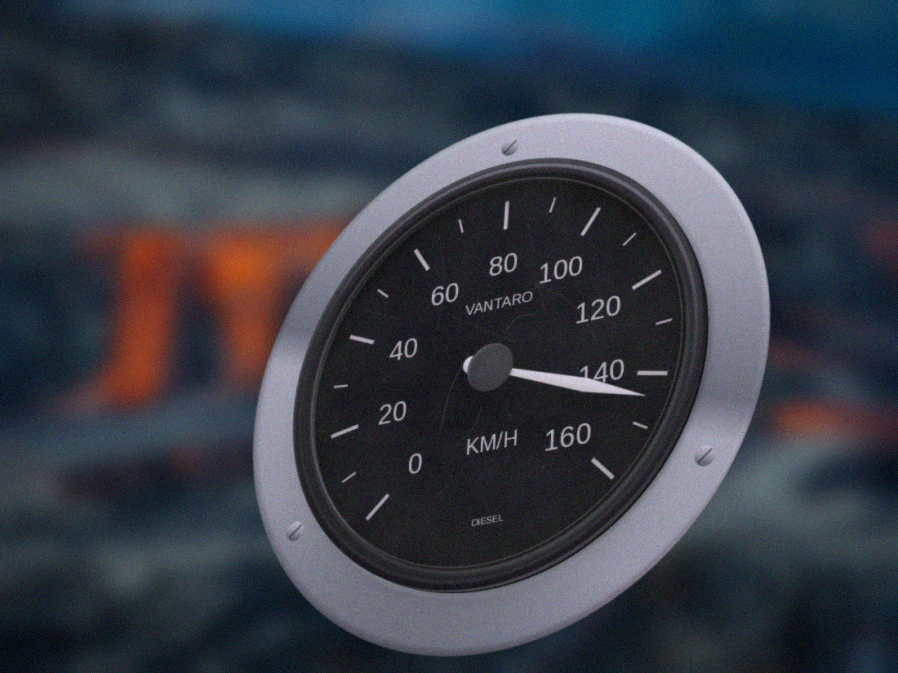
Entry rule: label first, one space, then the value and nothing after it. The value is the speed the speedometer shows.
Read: 145 km/h
